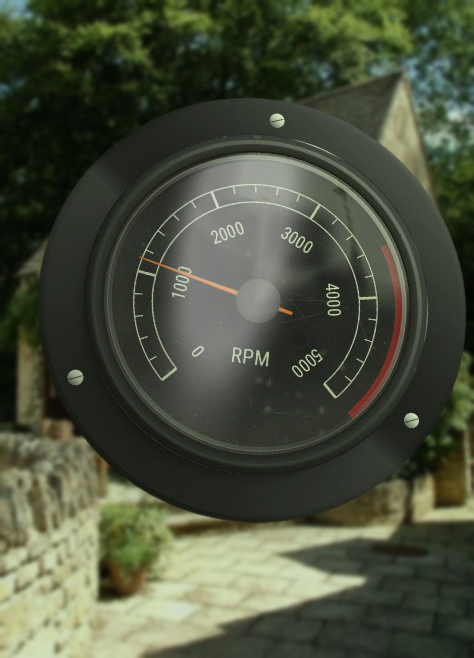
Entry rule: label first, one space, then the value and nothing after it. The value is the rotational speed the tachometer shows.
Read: 1100 rpm
